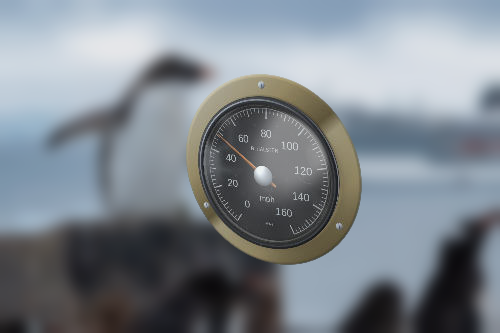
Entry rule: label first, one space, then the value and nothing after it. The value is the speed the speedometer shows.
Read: 50 mph
